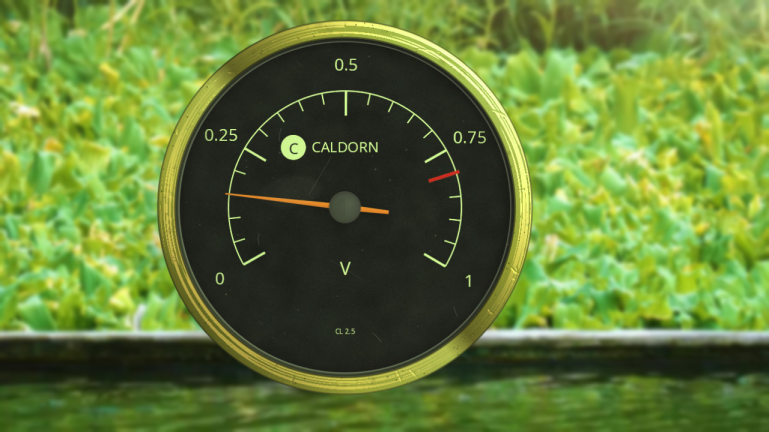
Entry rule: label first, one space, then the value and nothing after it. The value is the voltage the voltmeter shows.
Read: 0.15 V
